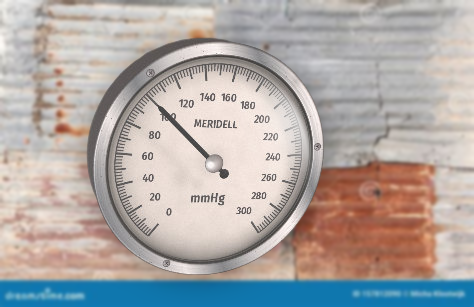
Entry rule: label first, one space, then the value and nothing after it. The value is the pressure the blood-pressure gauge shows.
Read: 100 mmHg
